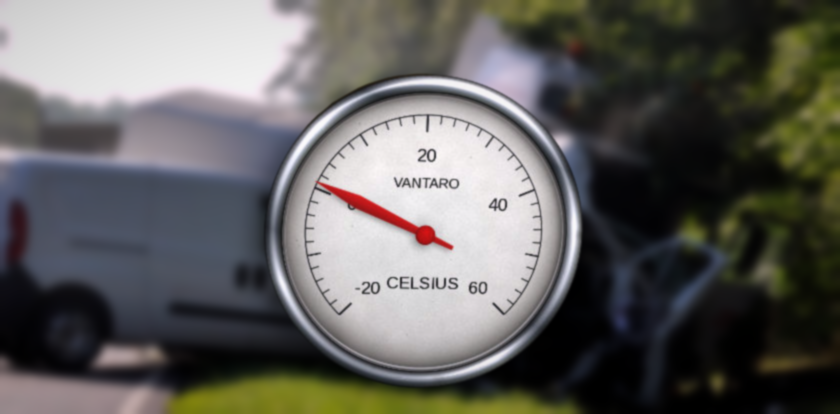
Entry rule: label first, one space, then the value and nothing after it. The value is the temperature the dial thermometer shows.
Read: 1 °C
